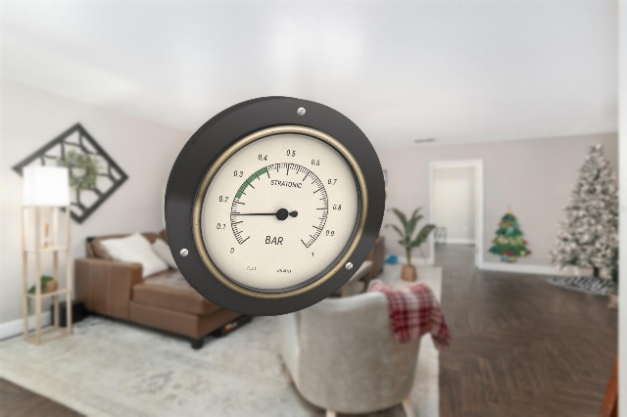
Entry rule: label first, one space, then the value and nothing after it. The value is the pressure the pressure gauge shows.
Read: 0.15 bar
